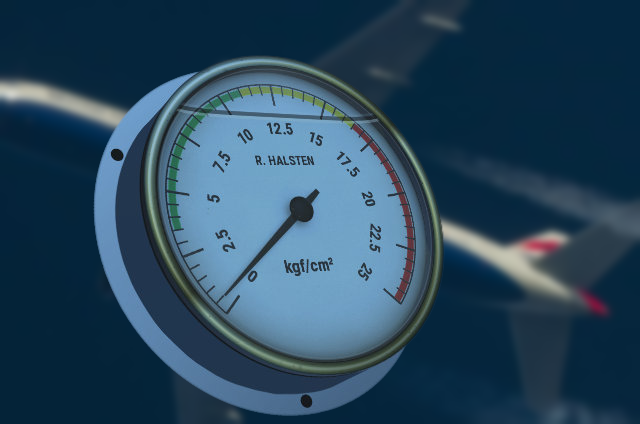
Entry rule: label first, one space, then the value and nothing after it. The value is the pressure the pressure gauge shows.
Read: 0.5 kg/cm²
